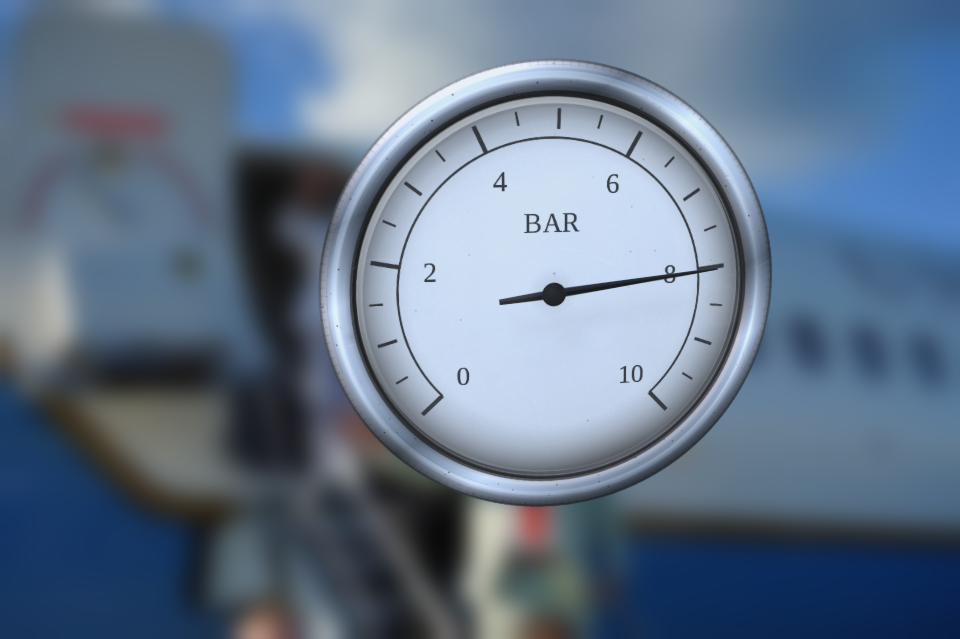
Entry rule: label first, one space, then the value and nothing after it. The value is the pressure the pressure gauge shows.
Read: 8 bar
